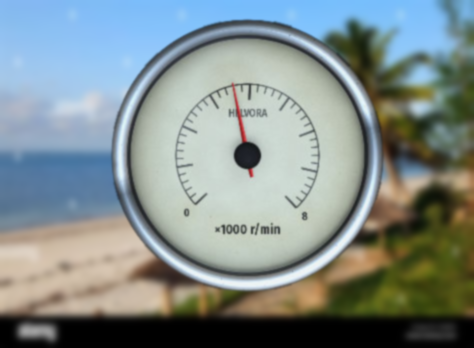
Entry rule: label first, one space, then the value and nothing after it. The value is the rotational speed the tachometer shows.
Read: 3600 rpm
